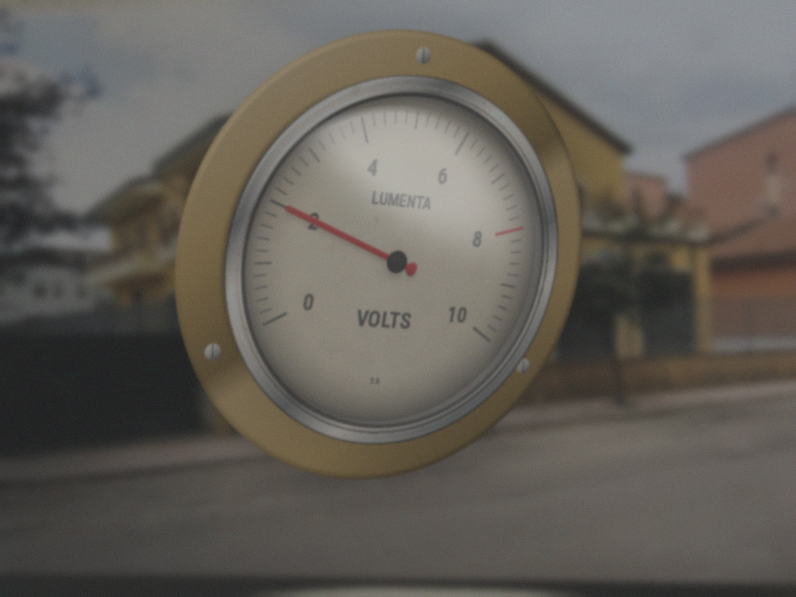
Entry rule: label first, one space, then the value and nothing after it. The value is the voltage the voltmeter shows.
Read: 2 V
